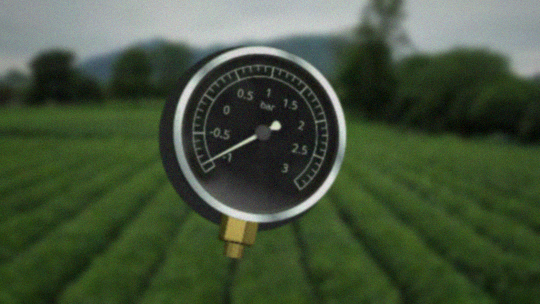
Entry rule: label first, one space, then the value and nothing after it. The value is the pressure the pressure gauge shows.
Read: -0.9 bar
